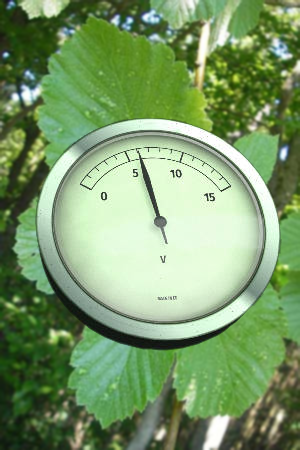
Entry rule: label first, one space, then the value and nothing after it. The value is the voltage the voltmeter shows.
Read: 6 V
